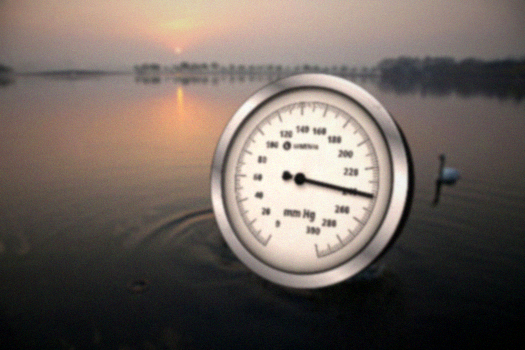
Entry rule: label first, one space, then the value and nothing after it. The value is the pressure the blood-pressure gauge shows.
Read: 240 mmHg
